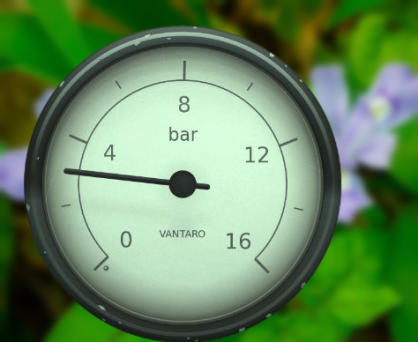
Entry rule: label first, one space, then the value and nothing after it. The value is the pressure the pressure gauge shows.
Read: 3 bar
